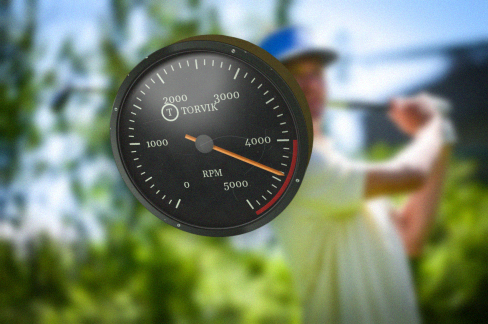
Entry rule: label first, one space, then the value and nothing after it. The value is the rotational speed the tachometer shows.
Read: 4400 rpm
